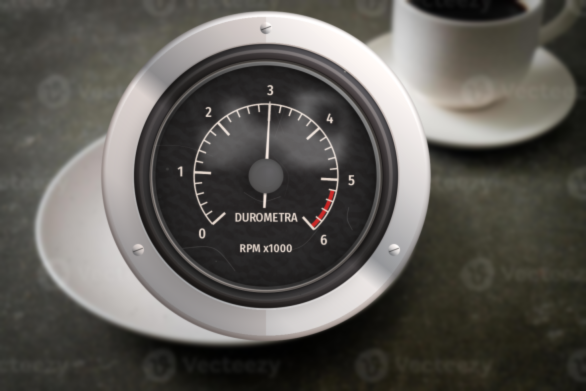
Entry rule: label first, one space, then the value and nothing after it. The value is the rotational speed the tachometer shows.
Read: 3000 rpm
